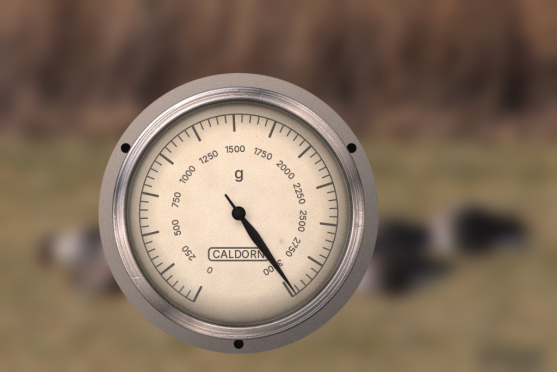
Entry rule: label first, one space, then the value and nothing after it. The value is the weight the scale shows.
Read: 2975 g
